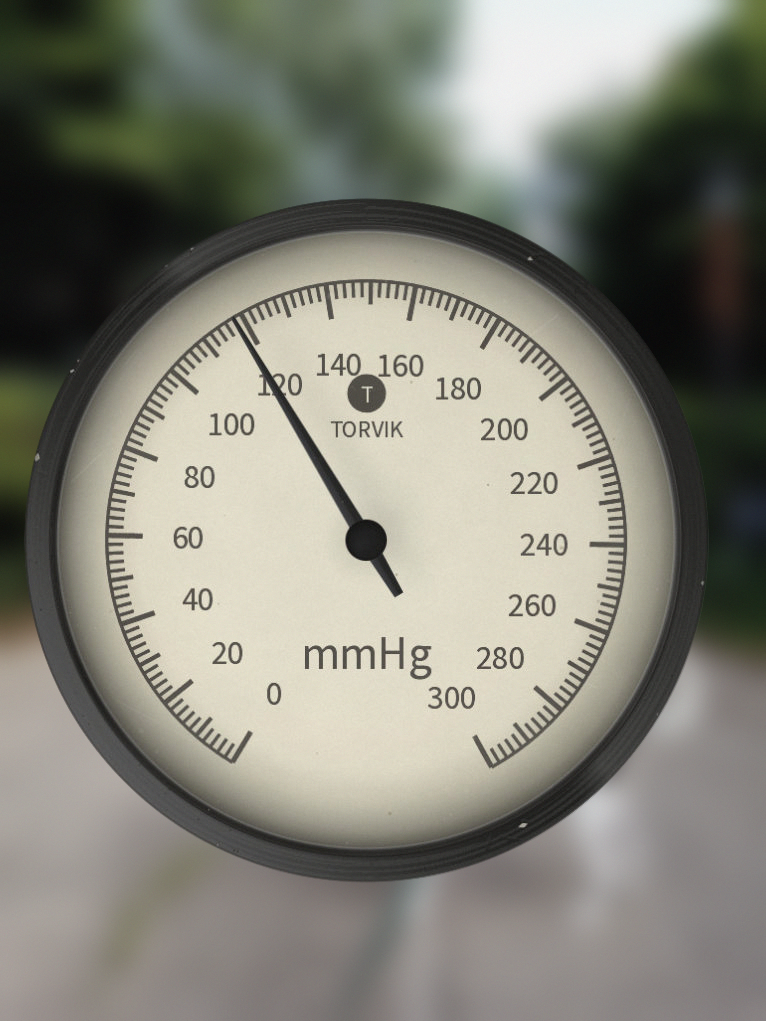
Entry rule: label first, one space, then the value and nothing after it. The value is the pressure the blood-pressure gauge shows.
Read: 118 mmHg
